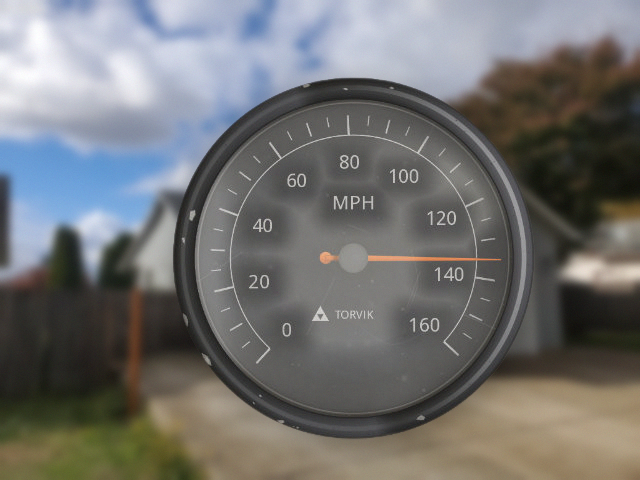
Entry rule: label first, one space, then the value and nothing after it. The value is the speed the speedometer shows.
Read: 135 mph
